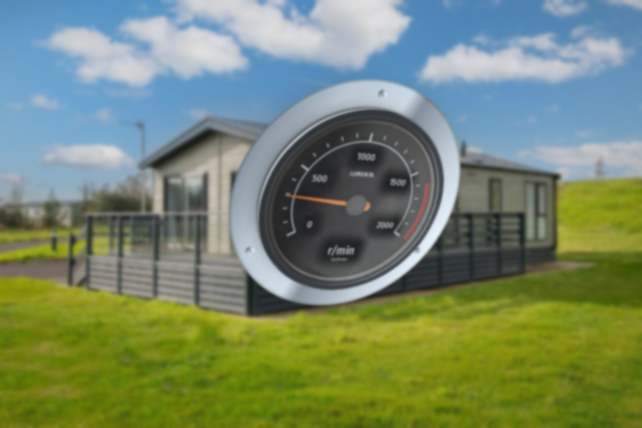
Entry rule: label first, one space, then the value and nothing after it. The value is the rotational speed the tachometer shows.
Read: 300 rpm
